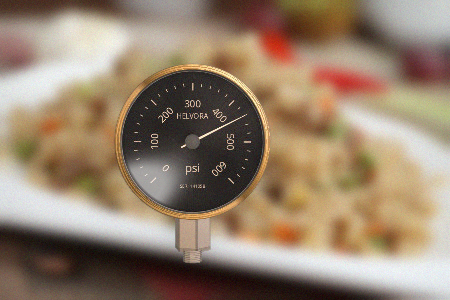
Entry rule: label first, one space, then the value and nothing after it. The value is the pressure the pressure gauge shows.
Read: 440 psi
